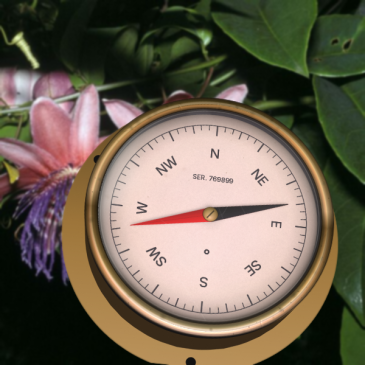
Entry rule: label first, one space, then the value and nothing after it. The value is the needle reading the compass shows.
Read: 255 °
